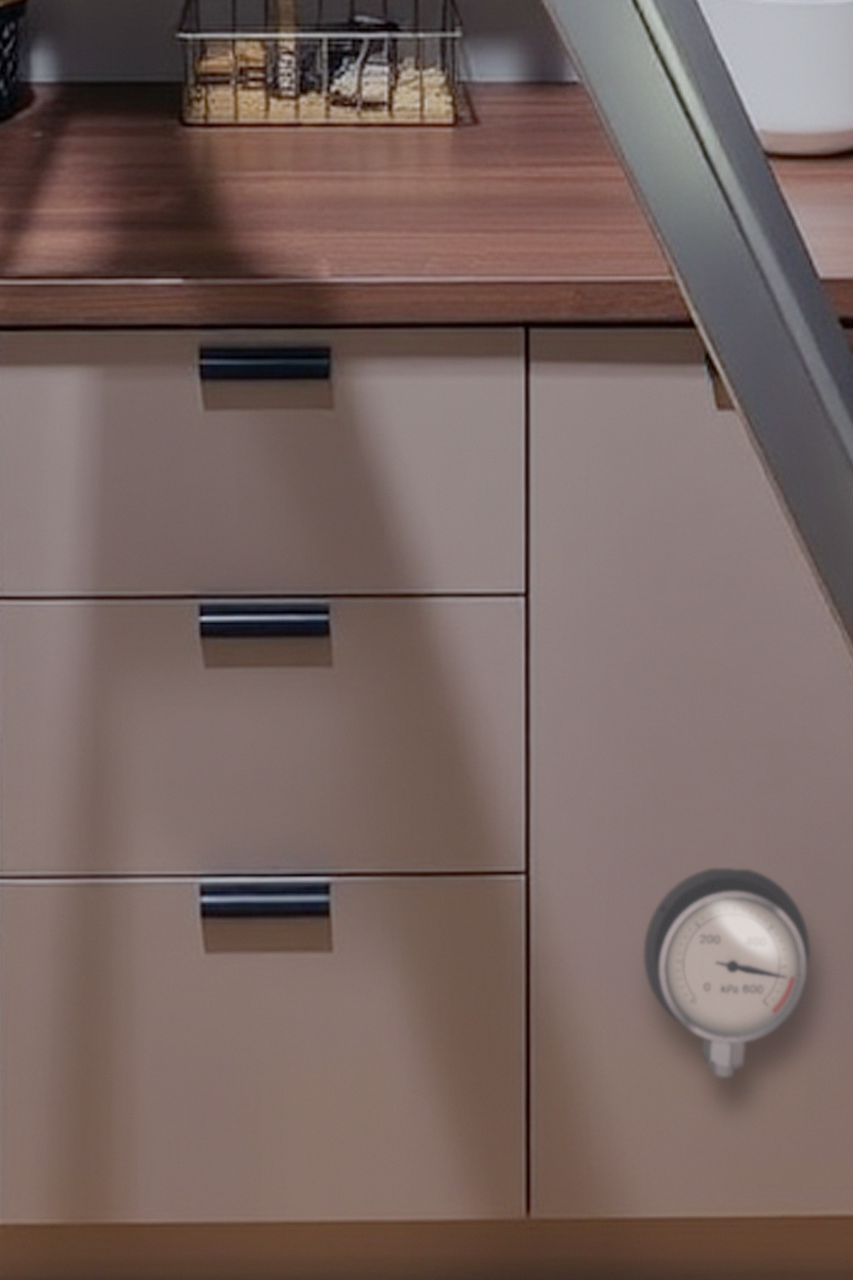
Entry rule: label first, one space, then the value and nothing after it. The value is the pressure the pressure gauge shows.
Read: 520 kPa
